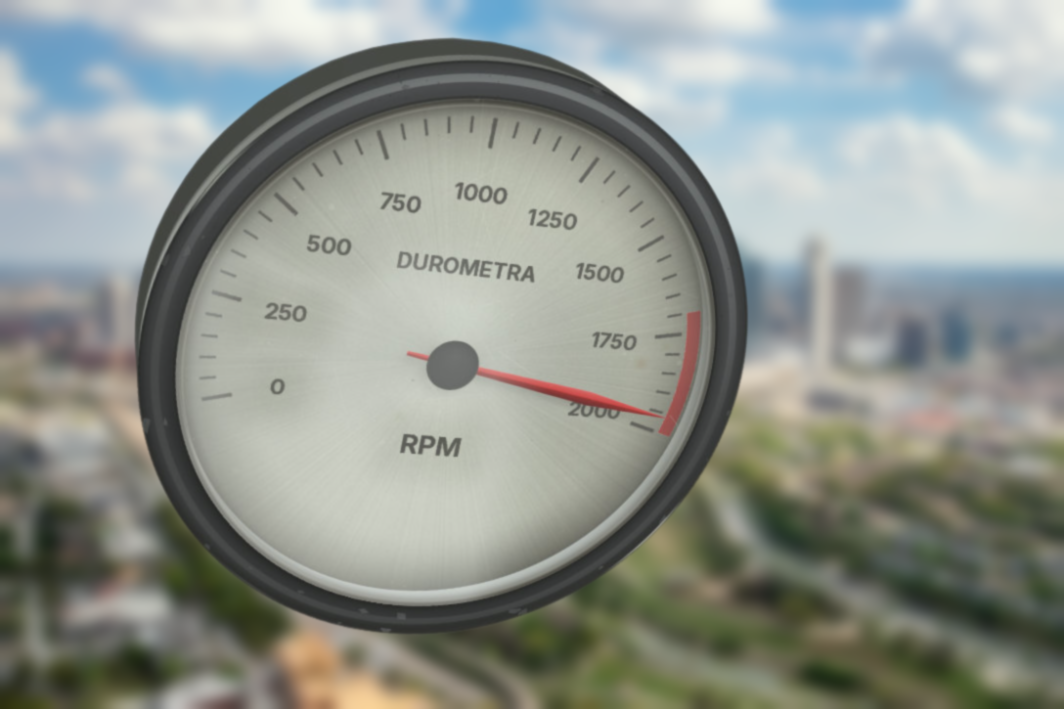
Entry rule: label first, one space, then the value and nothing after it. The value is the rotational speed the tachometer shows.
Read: 1950 rpm
